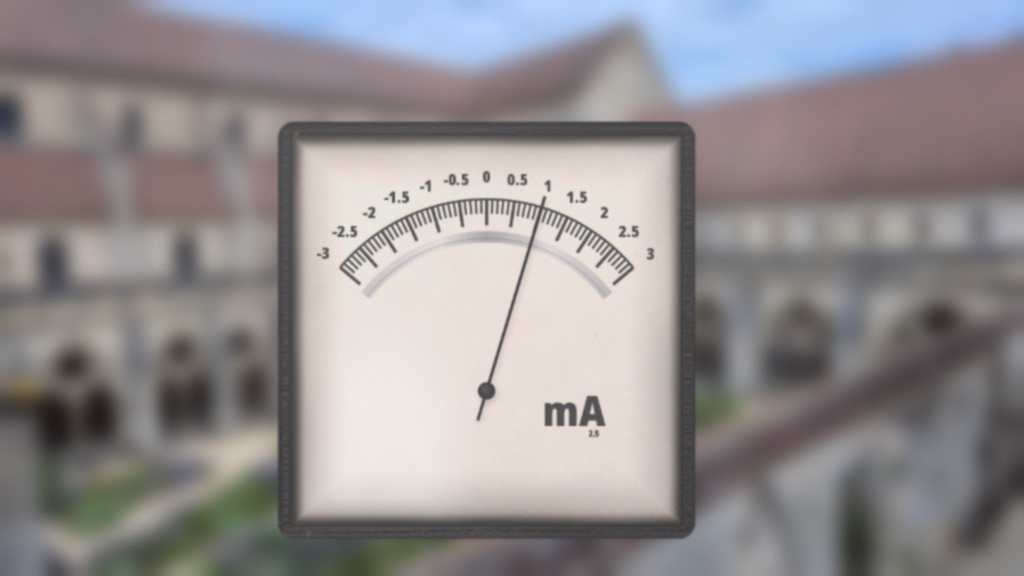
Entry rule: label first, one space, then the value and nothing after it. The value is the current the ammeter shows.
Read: 1 mA
